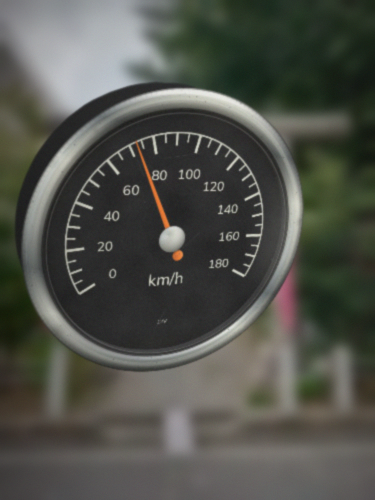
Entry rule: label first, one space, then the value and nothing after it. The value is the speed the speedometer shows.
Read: 72.5 km/h
